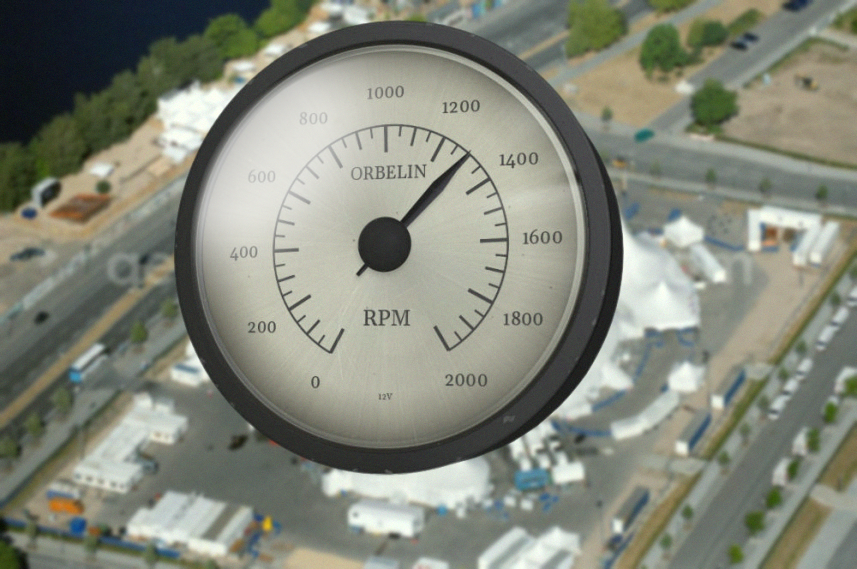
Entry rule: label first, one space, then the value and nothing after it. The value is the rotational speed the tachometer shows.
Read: 1300 rpm
